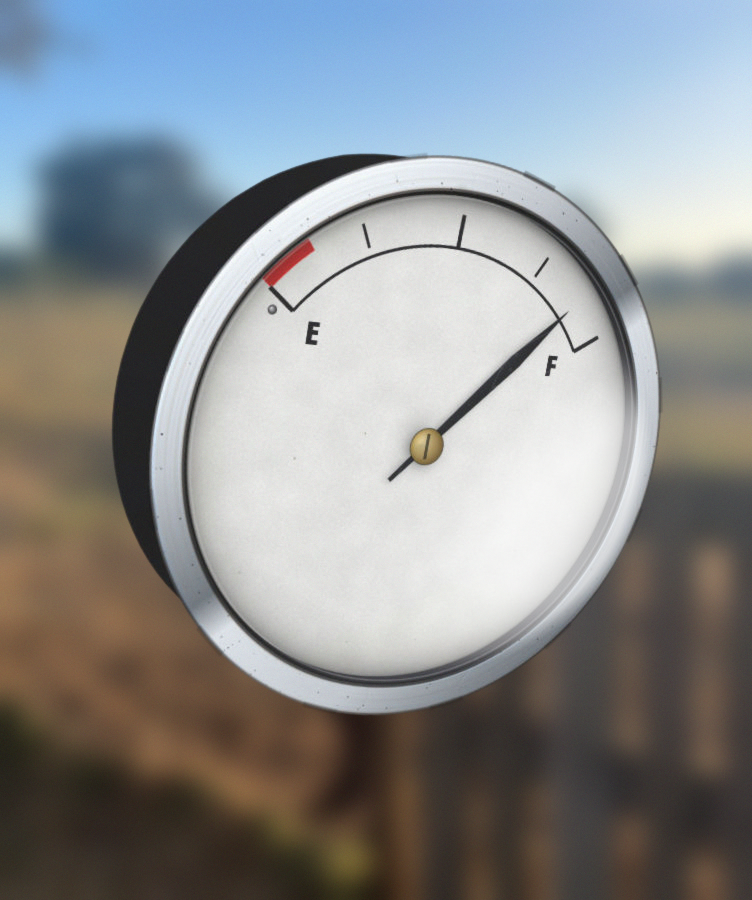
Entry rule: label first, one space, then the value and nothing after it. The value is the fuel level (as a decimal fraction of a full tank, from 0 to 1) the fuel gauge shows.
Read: 0.875
